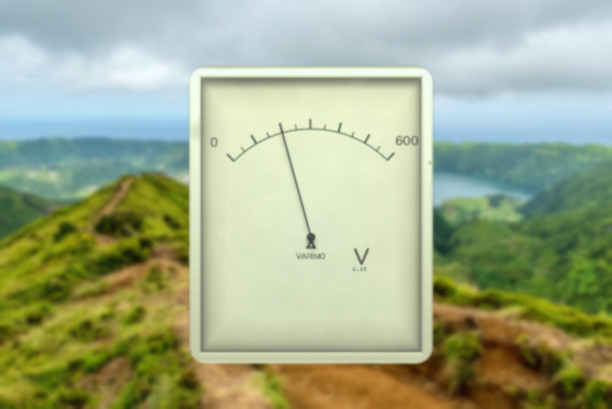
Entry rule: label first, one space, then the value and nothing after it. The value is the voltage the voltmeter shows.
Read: 200 V
